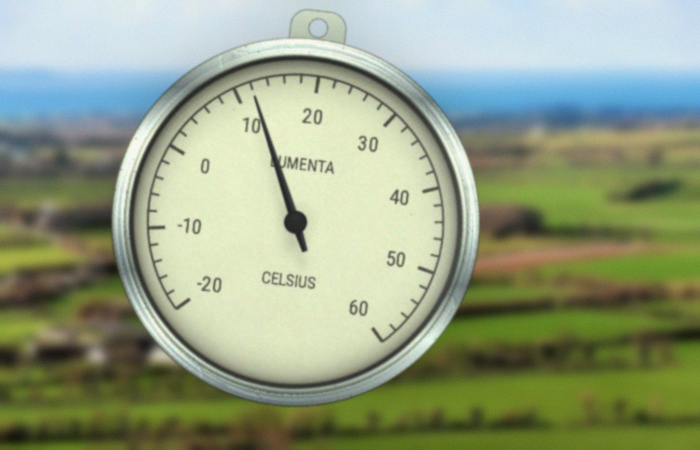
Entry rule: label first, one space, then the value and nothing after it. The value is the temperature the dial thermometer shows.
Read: 12 °C
